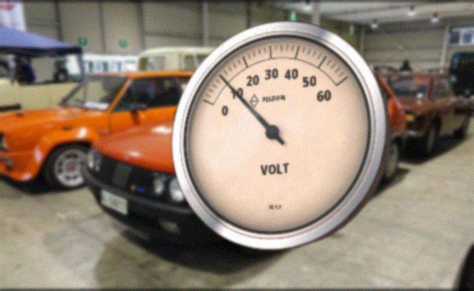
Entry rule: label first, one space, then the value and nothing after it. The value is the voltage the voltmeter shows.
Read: 10 V
